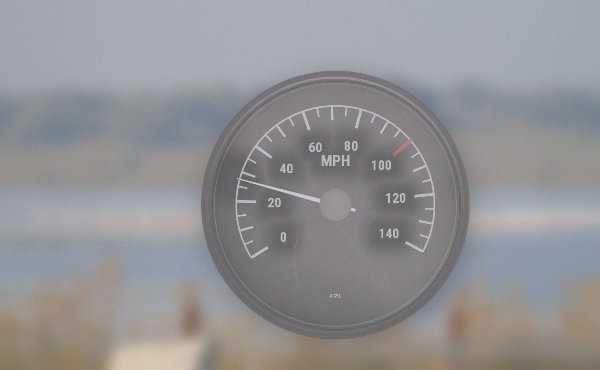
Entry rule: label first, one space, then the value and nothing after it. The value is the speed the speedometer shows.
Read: 27.5 mph
